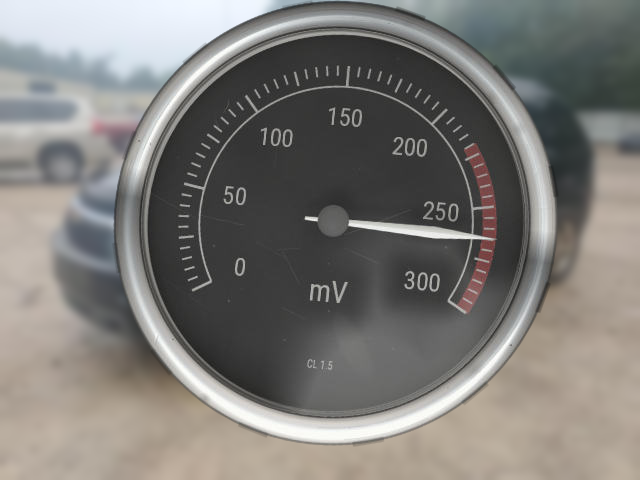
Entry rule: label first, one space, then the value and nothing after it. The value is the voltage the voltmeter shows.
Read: 265 mV
